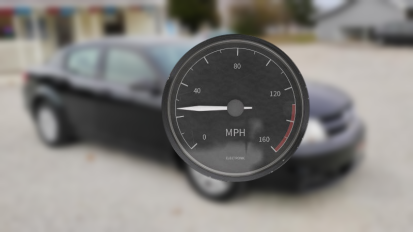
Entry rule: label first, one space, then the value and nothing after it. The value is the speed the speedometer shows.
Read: 25 mph
